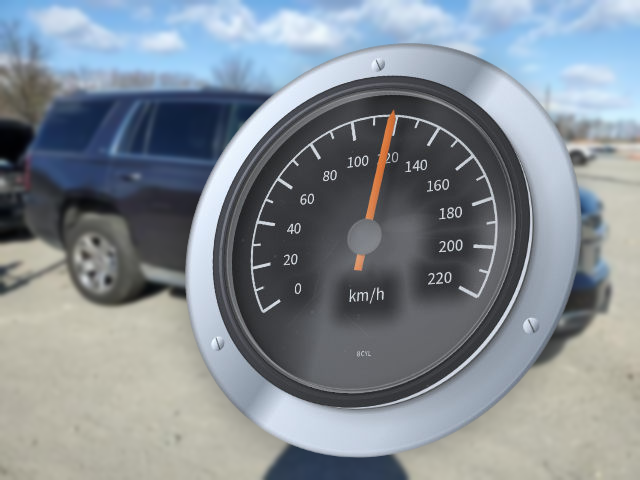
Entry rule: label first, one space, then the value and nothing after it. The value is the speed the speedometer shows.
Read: 120 km/h
